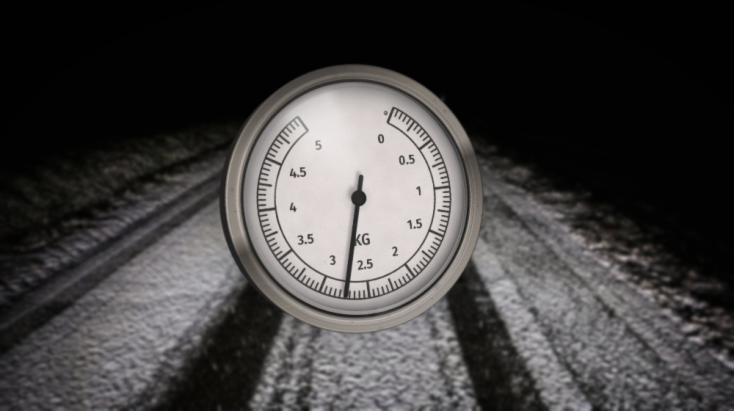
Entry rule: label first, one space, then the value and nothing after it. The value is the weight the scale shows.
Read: 2.75 kg
